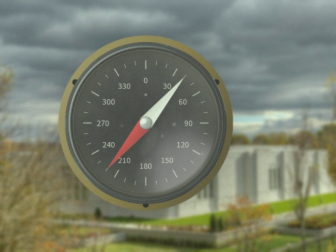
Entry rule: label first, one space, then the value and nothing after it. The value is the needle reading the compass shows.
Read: 220 °
